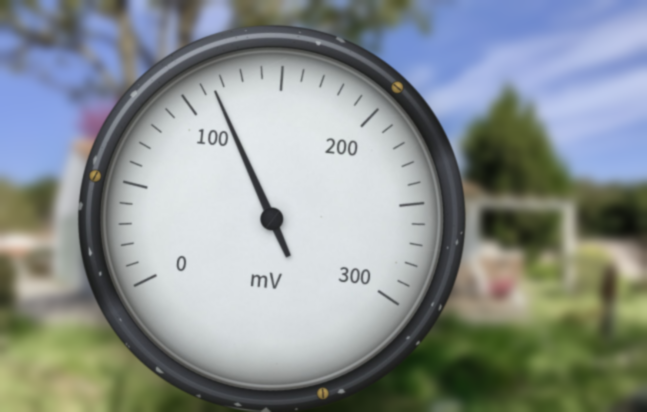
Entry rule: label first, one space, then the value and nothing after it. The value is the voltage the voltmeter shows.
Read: 115 mV
